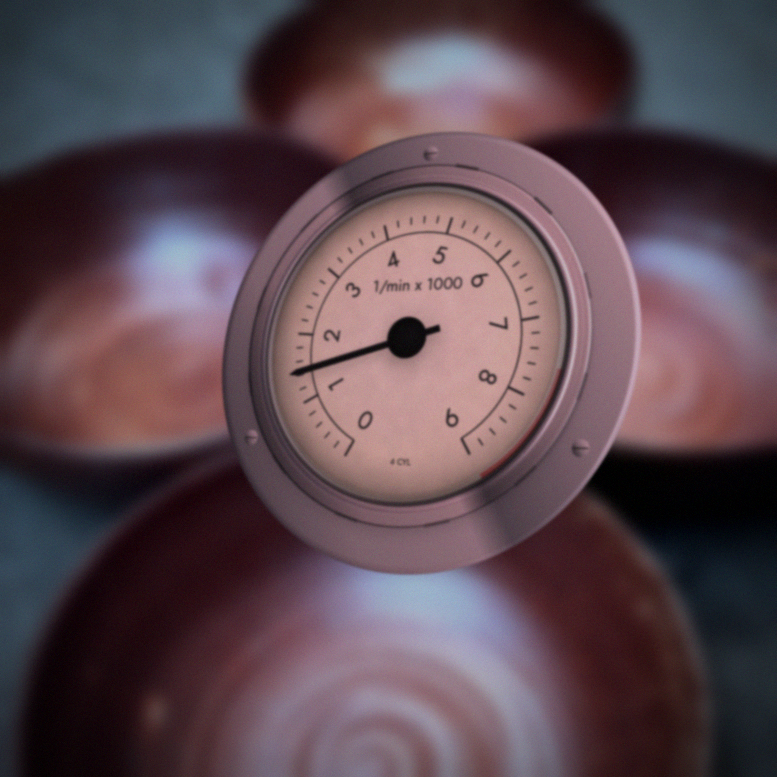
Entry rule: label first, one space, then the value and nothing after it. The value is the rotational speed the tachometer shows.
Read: 1400 rpm
